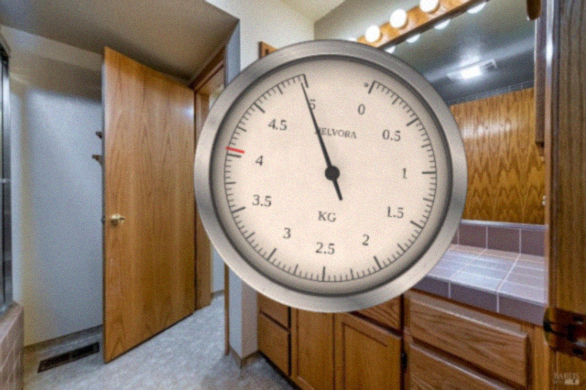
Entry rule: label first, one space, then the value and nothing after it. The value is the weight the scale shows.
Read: 4.95 kg
